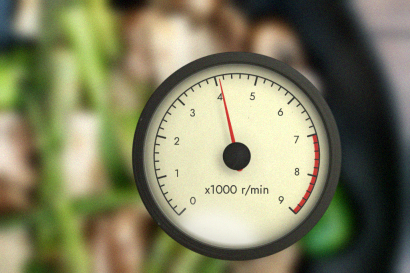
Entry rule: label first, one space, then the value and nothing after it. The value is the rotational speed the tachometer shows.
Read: 4100 rpm
